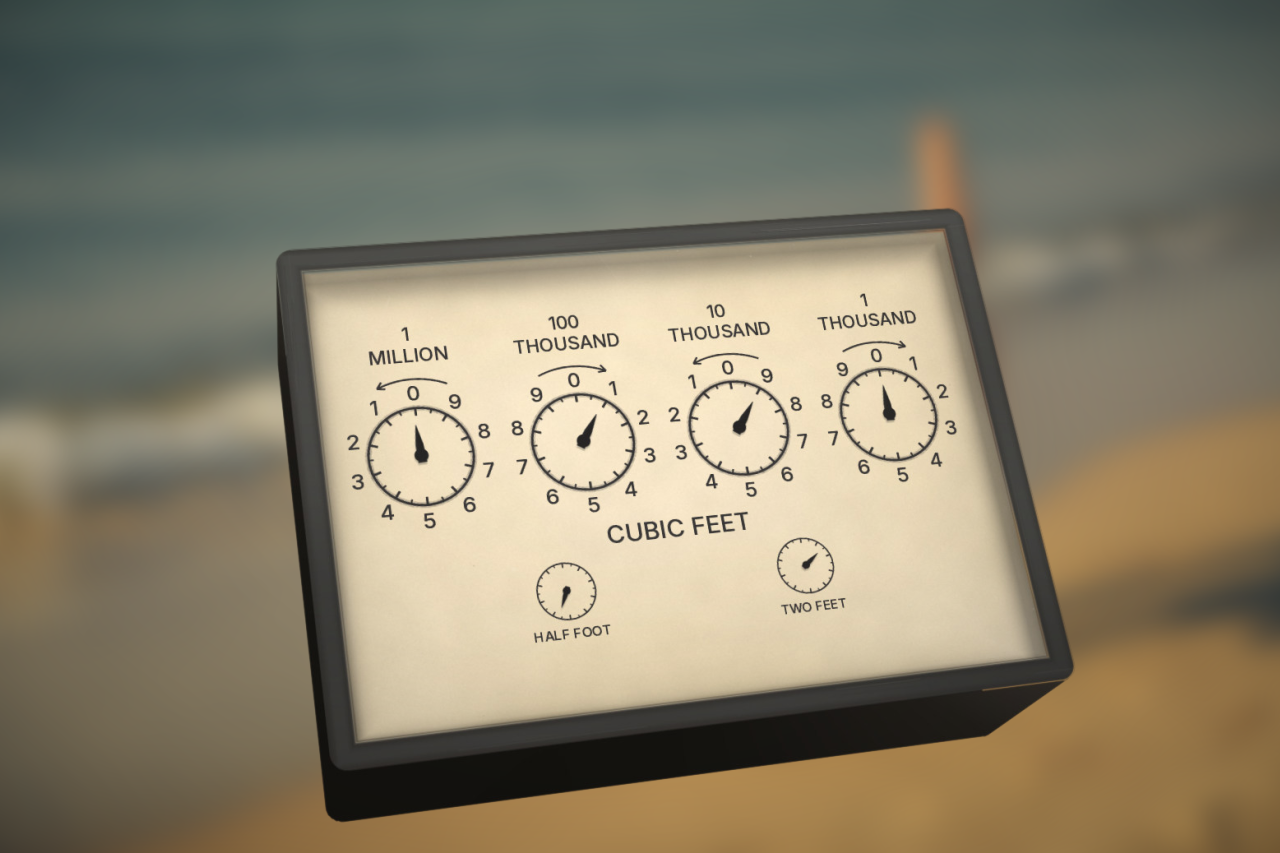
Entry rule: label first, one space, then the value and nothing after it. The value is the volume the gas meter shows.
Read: 9000 ft³
